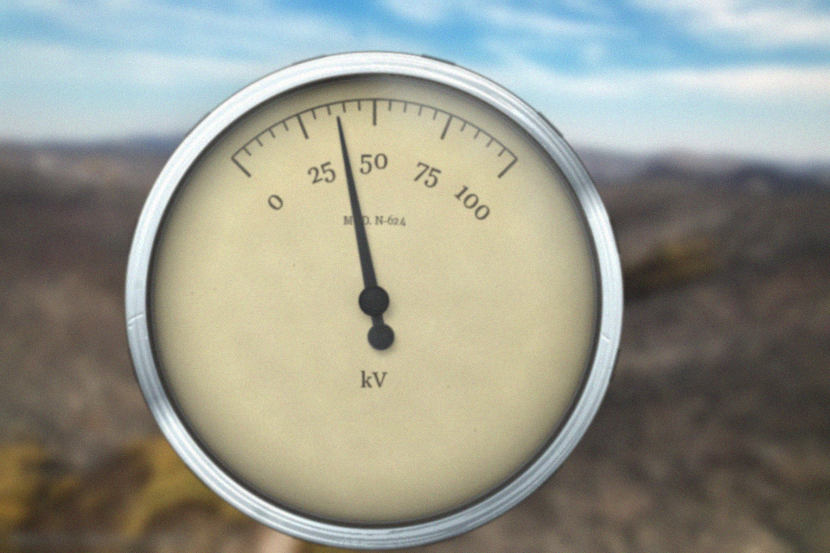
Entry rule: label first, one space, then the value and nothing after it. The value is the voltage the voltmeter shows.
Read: 37.5 kV
